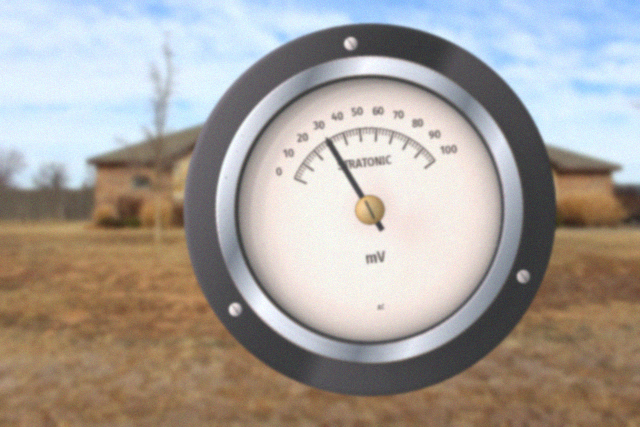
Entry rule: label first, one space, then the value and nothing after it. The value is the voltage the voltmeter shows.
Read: 30 mV
